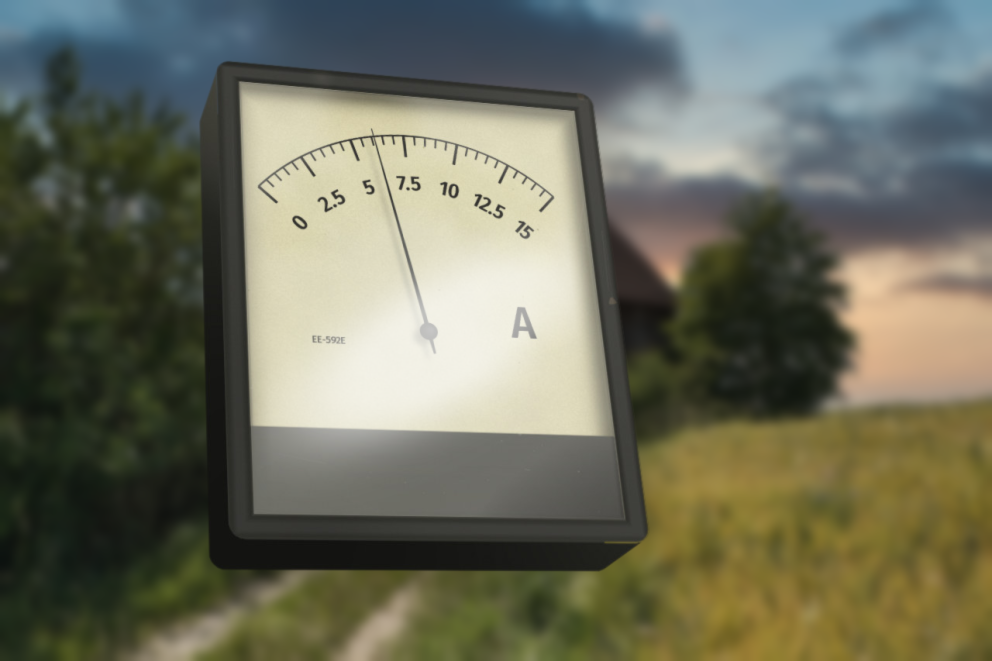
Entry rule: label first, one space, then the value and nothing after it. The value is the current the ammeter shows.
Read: 6 A
